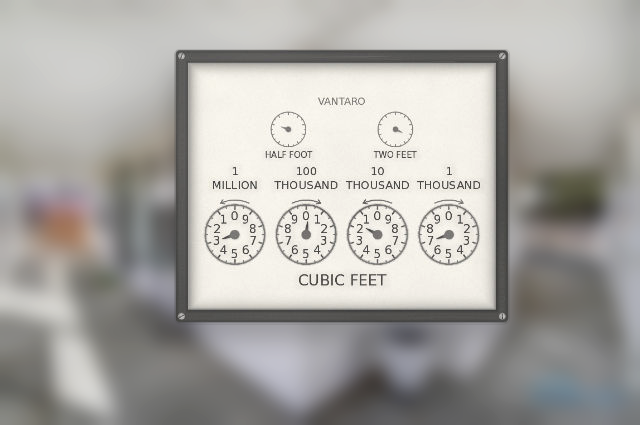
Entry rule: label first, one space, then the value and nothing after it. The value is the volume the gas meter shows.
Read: 301700 ft³
